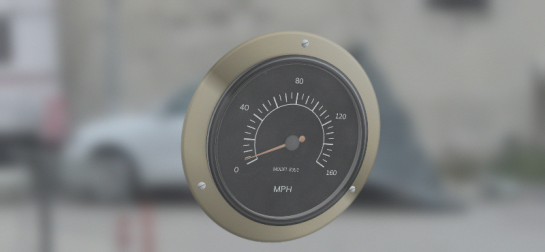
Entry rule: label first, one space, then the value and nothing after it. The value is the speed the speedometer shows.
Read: 5 mph
